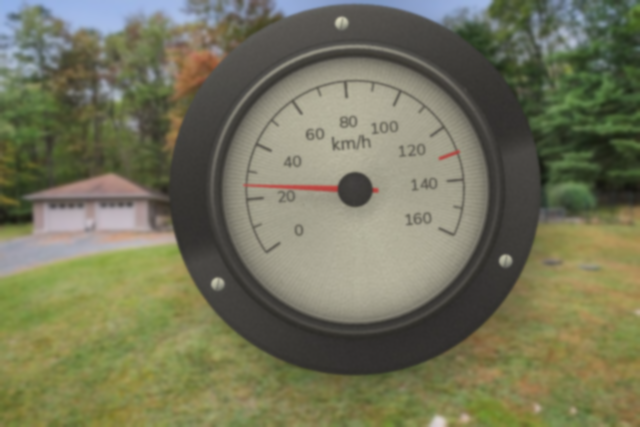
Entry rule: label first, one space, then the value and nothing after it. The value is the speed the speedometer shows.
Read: 25 km/h
